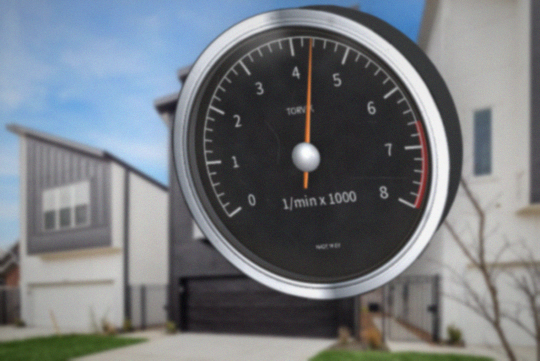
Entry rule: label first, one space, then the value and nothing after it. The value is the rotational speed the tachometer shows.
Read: 4400 rpm
